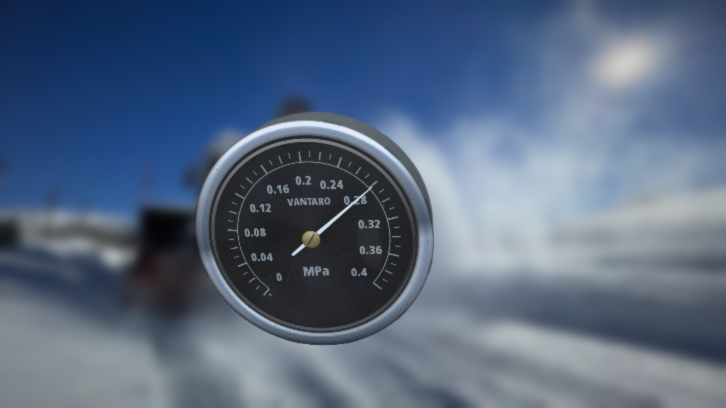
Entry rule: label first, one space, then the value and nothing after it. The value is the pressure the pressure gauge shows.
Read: 0.28 MPa
